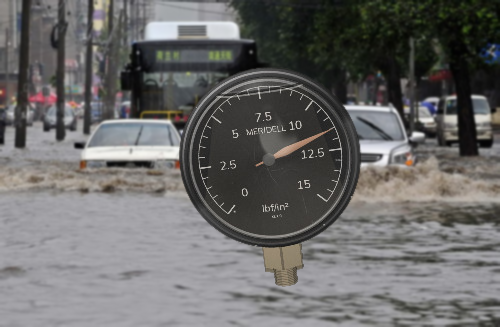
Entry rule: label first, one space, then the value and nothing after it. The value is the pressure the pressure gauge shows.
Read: 11.5 psi
